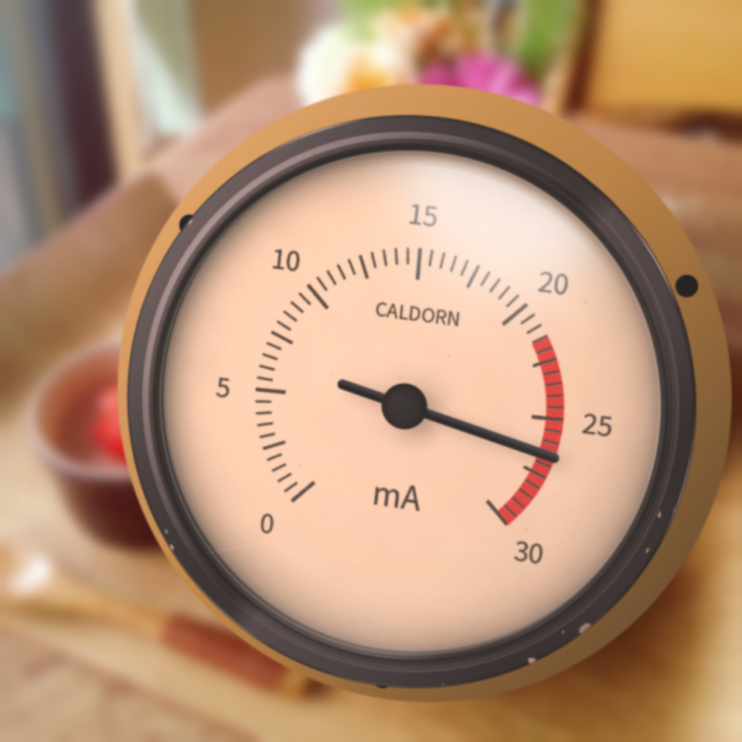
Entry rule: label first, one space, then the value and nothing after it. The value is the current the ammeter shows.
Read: 26.5 mA
